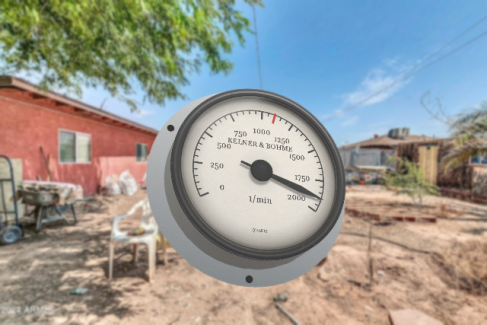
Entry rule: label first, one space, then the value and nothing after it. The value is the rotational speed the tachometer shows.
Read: 1900 rpm
